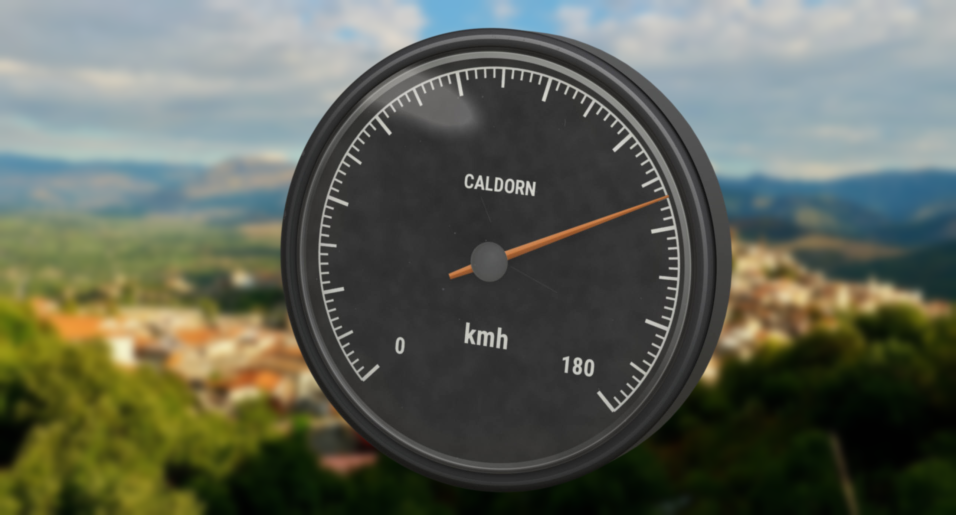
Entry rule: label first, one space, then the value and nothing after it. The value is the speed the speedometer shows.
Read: 134 km/h
